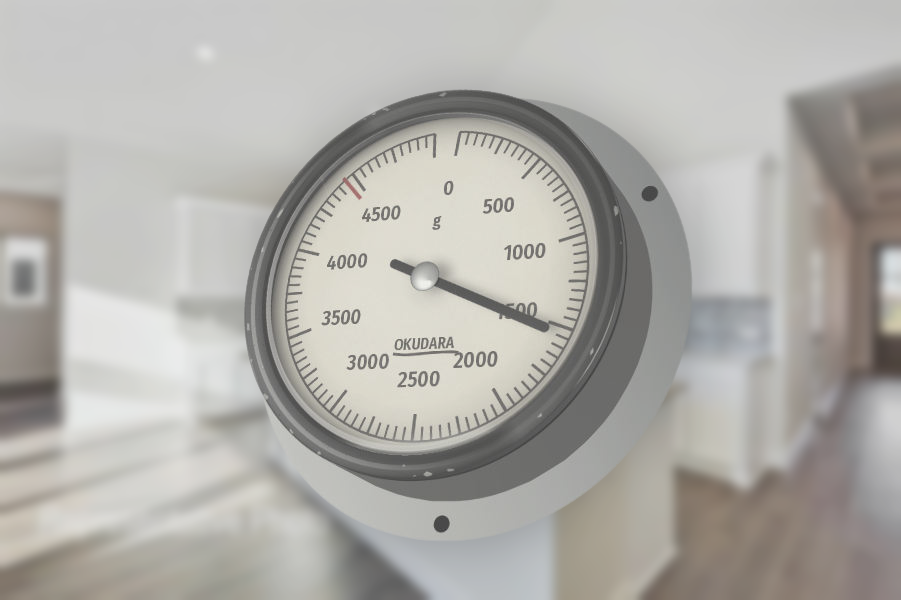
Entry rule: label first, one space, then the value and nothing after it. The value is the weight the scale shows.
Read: 1550 g
